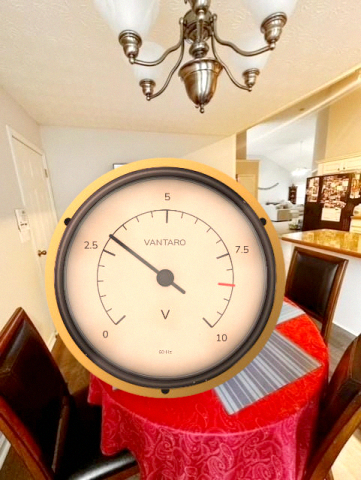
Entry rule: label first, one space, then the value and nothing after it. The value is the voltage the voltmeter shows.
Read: 3 V
